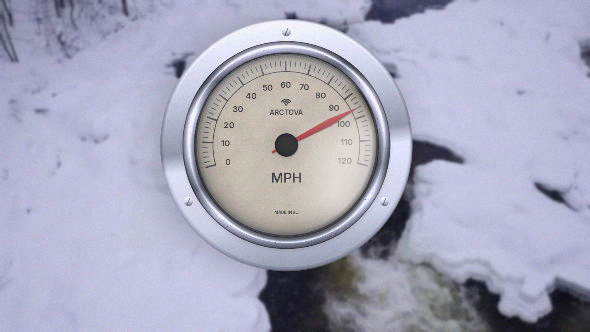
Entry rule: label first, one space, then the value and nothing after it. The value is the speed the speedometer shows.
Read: 96 mph
